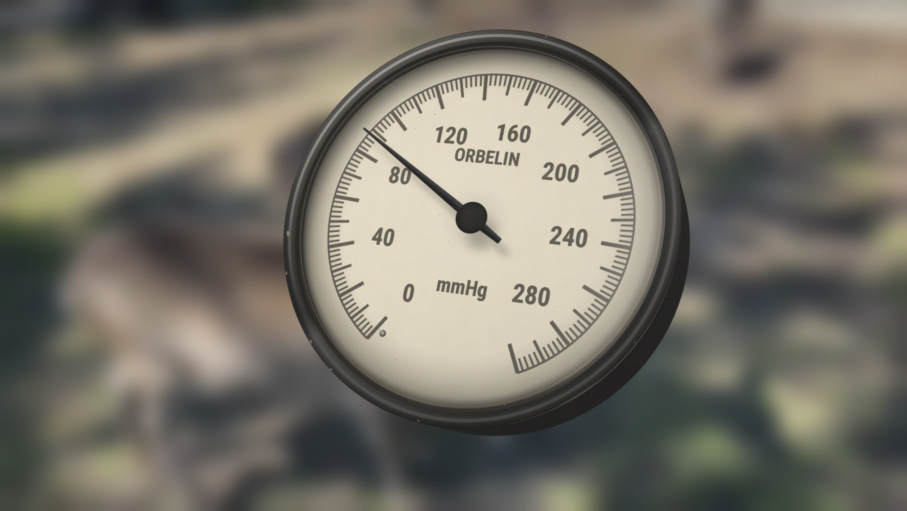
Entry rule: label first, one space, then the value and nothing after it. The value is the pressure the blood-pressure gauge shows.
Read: 88 mmHg
